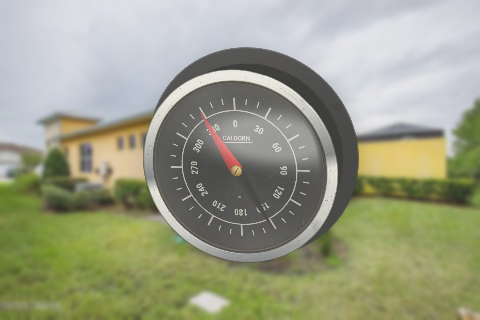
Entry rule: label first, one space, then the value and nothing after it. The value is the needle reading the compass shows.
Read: 330 °
